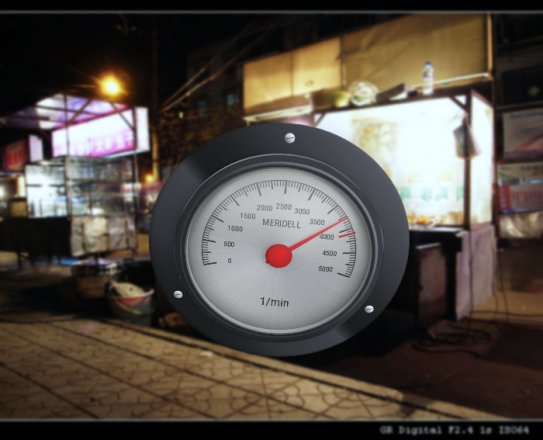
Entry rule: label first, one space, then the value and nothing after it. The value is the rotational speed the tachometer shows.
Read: 3750 rpm
